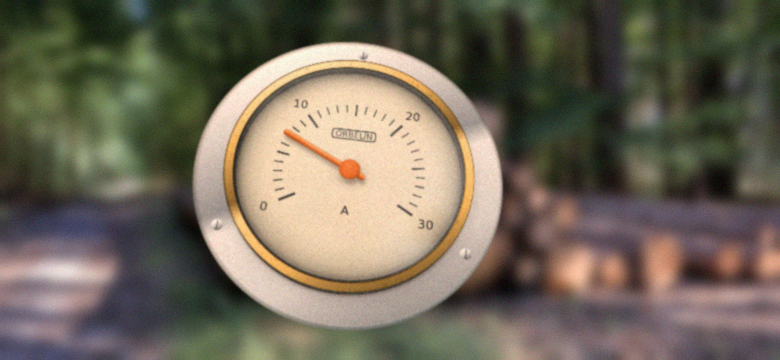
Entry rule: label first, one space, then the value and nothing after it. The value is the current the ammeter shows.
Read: 7 A
